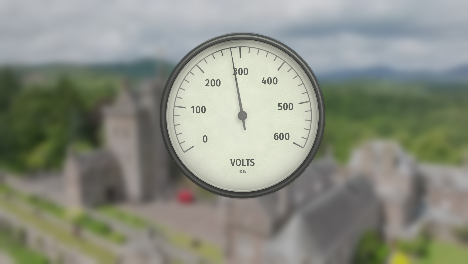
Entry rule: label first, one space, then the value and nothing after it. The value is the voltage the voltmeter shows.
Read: 280 V
